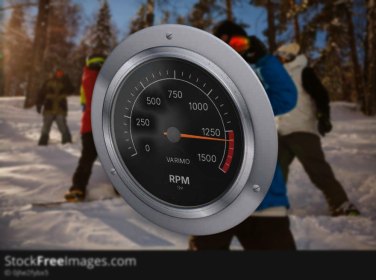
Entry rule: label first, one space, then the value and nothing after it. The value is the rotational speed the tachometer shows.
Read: 1300 rpm
